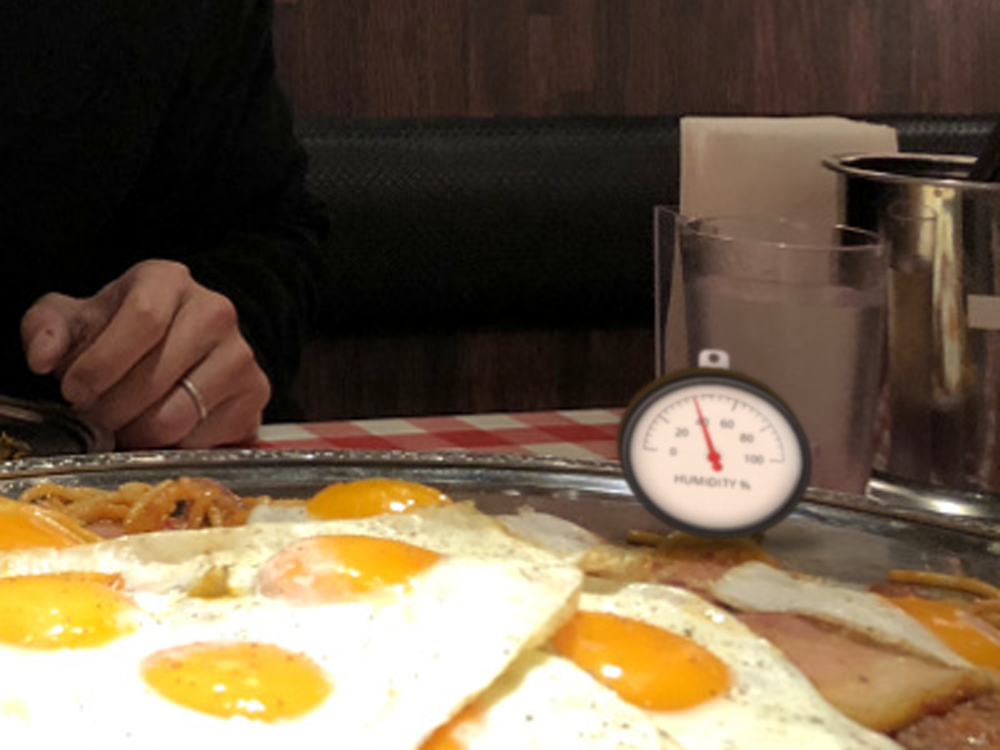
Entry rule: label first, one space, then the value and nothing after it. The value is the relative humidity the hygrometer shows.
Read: 40 %
